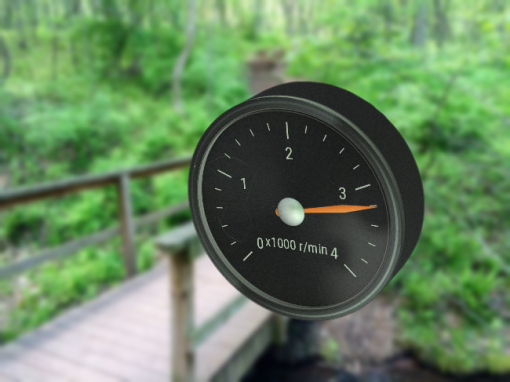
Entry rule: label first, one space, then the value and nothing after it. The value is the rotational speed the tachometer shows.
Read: 3200 rpm
